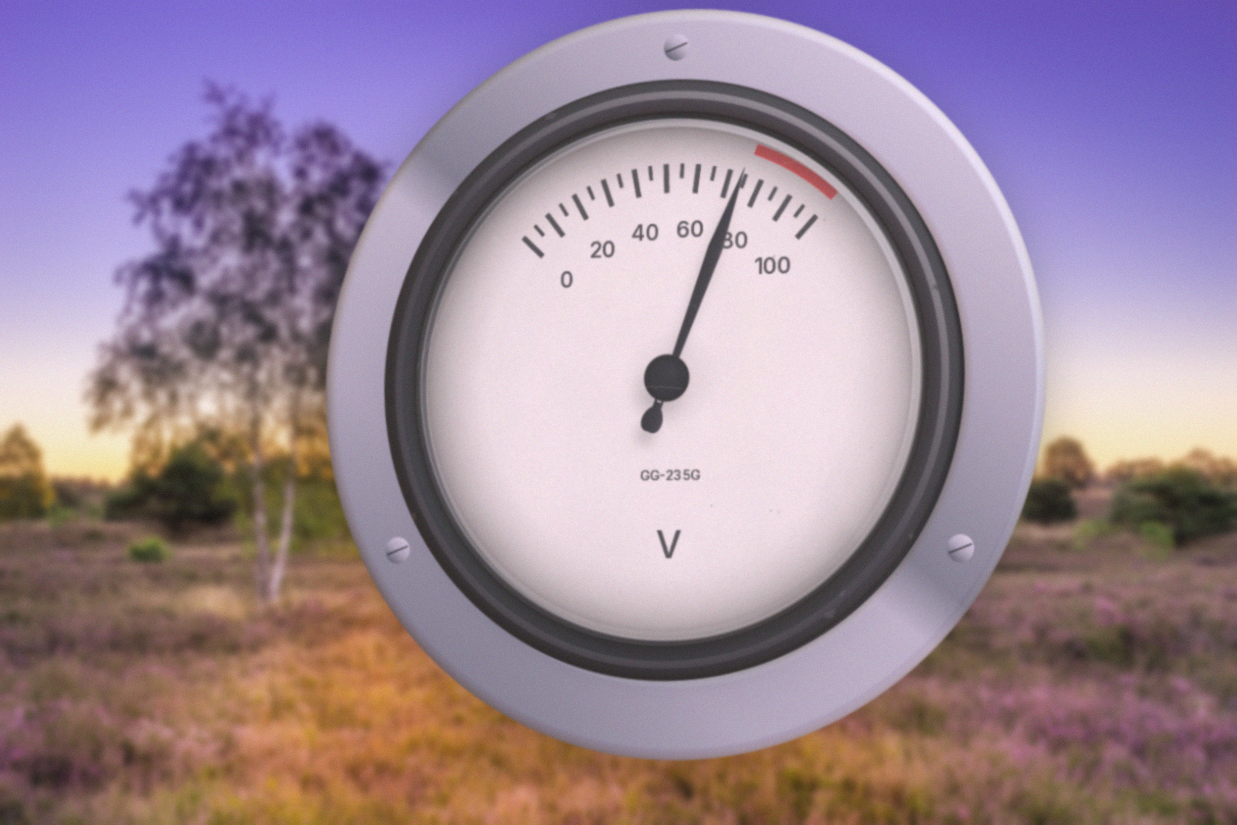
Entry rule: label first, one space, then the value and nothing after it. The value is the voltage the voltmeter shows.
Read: 75 V
